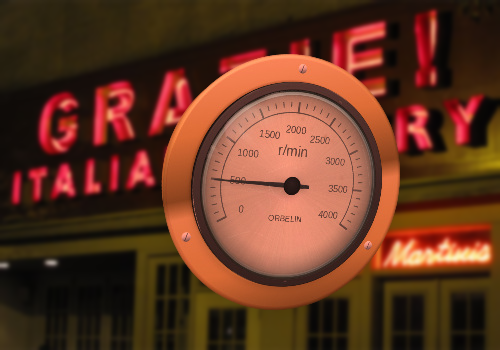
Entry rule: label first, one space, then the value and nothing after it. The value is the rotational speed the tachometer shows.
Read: 500 rpm
